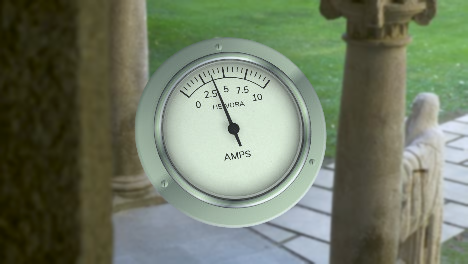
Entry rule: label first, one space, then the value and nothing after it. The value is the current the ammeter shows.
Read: 3.5 A
